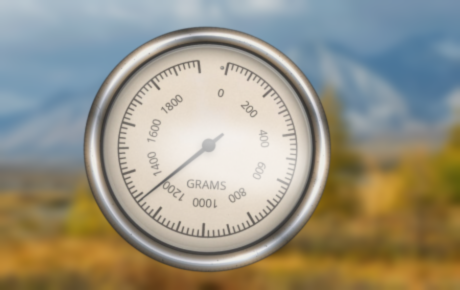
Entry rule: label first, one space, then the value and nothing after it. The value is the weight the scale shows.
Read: 1280 g
